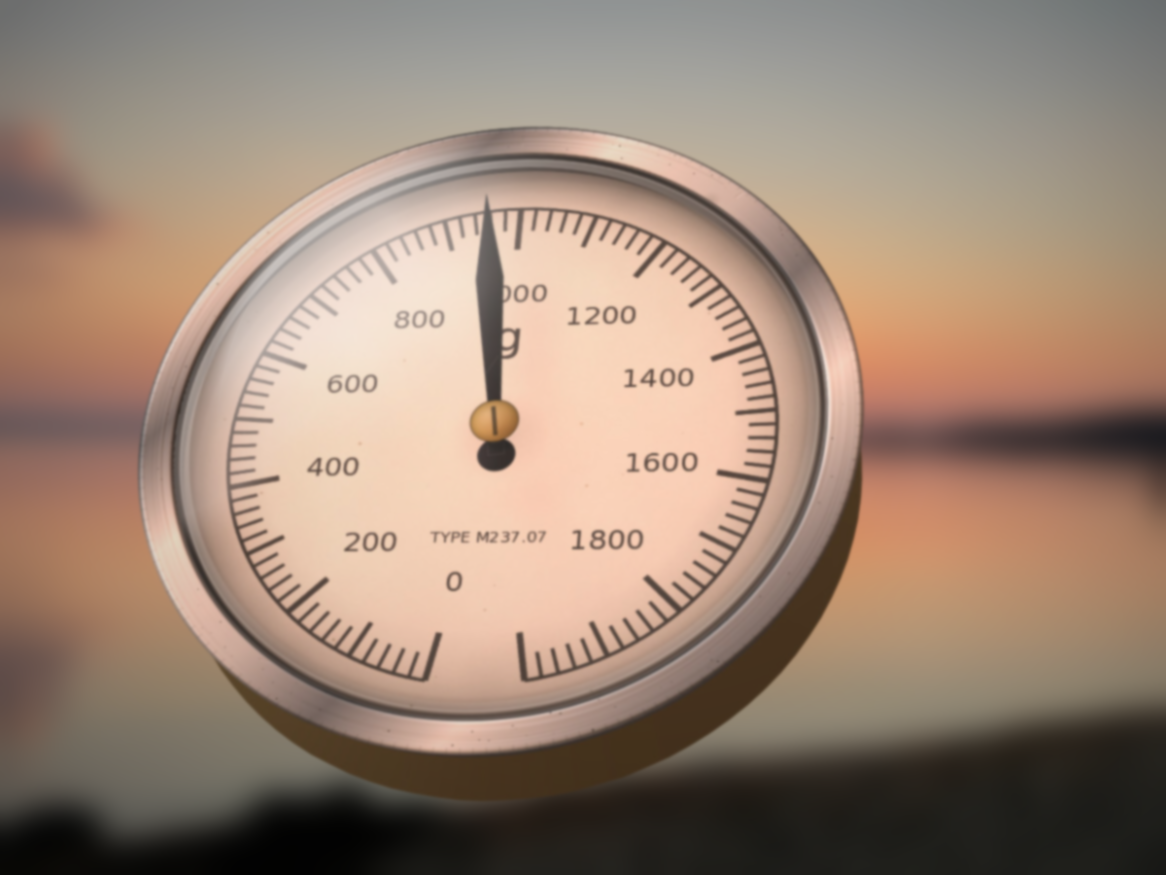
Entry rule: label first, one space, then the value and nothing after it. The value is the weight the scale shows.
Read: 960 g
